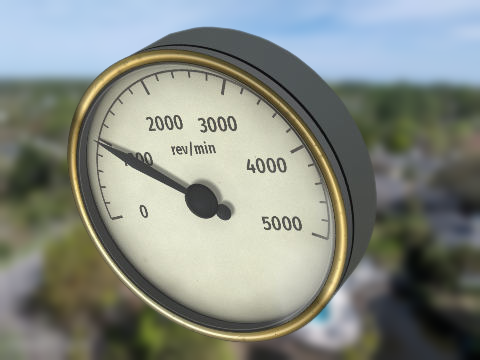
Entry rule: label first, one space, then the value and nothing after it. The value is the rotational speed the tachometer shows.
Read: 1000 rpm
